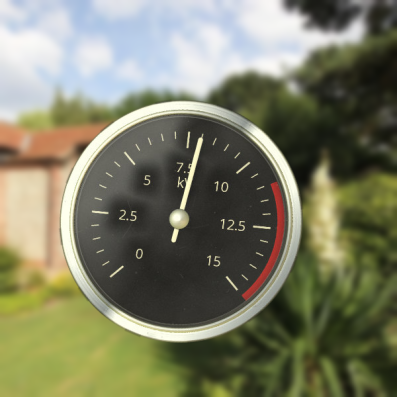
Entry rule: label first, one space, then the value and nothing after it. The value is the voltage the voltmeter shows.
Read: 8 kV
